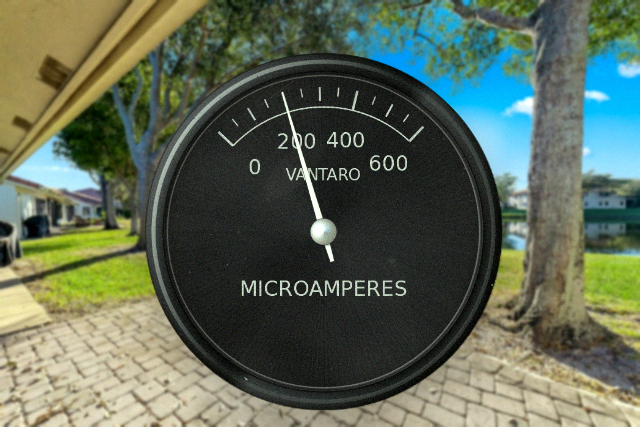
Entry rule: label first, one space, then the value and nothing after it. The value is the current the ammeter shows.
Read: 200 µA
